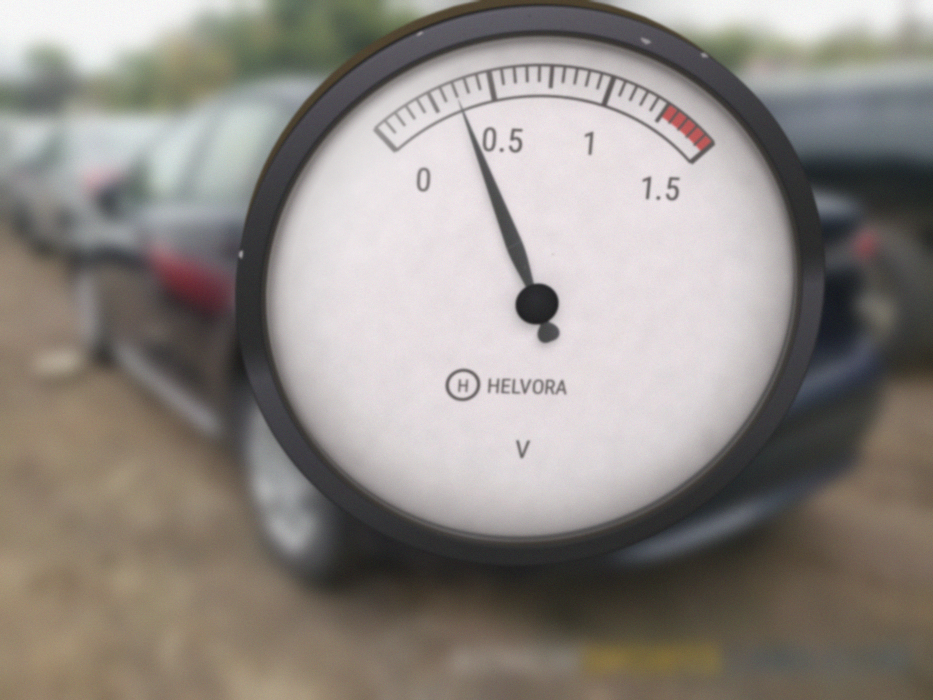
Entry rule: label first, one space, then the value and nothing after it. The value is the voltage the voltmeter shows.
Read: 0.35 V
